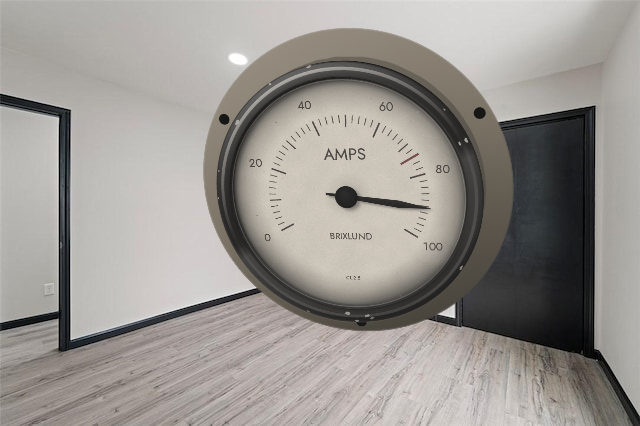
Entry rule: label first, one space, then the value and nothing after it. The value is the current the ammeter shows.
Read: 90 A
